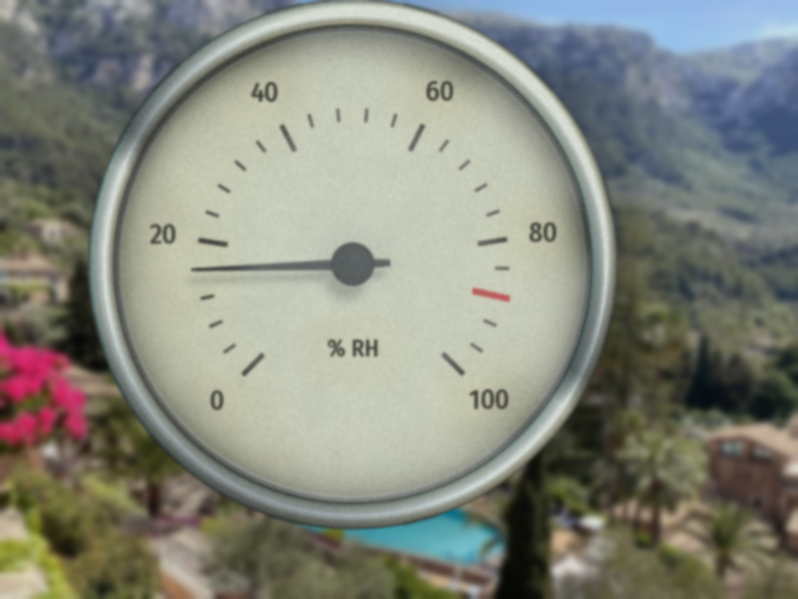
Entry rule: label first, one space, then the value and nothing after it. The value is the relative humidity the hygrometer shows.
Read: 16 %
